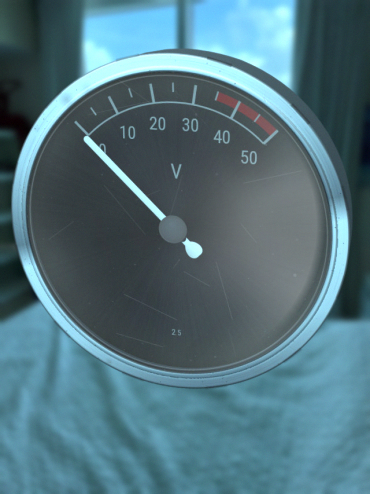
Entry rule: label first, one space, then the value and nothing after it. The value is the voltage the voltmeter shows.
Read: 0 V
